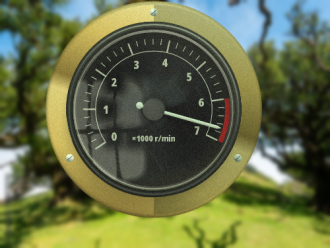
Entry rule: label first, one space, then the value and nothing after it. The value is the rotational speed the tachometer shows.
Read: 6700 rpm
